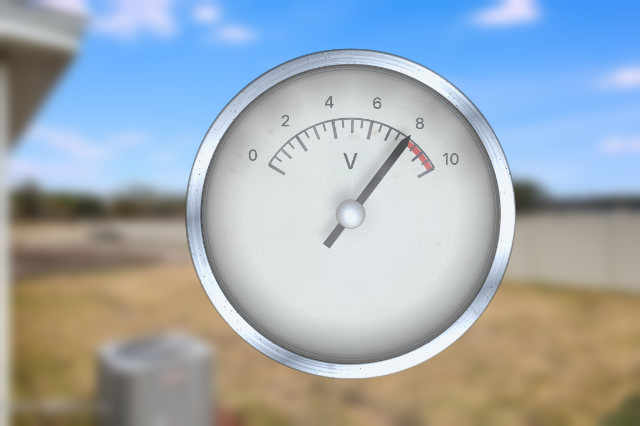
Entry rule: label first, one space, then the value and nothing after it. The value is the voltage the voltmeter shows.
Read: 8 V
